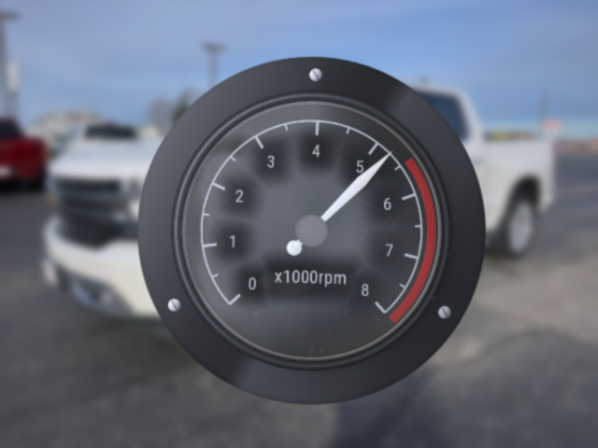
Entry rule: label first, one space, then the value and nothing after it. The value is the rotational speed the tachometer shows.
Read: 5250 rpm
